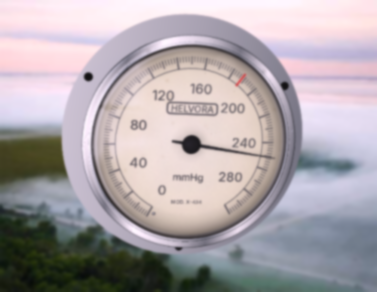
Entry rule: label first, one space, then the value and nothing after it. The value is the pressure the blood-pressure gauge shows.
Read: 250 mmHg
